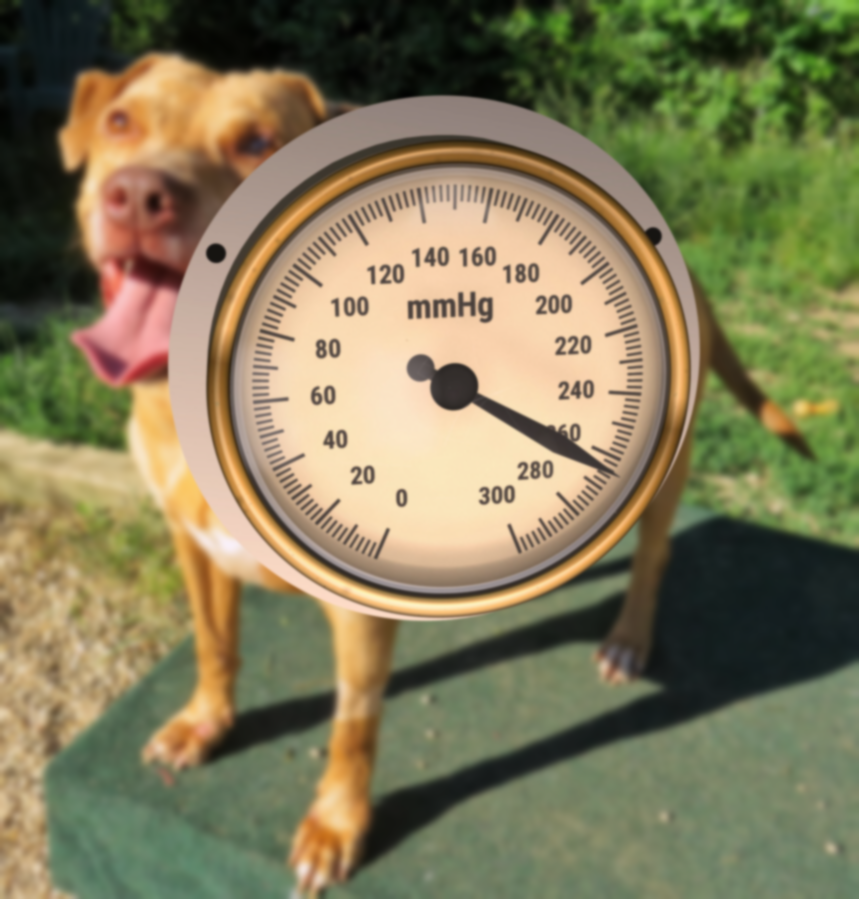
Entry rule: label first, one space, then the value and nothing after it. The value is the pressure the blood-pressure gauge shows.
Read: 264 mmHg
